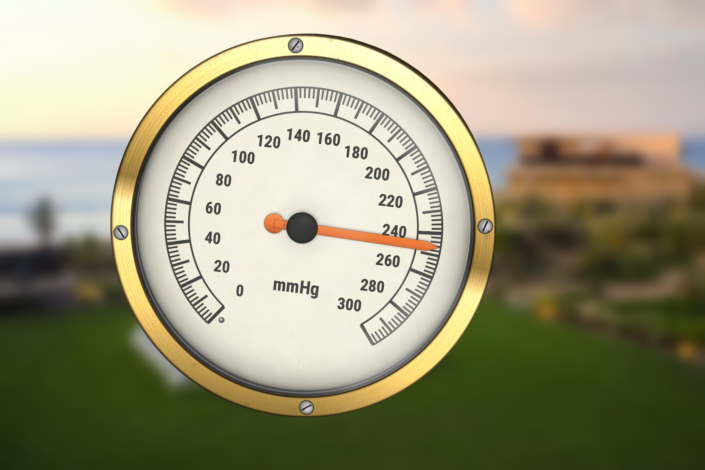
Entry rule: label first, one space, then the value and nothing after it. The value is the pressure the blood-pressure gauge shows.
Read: 246 mmHg
